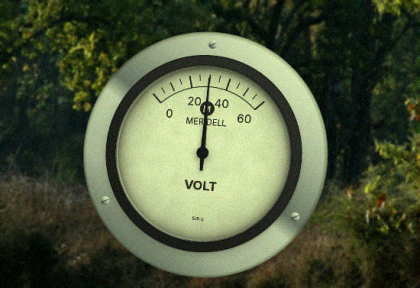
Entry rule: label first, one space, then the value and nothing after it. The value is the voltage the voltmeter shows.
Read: 30 V
